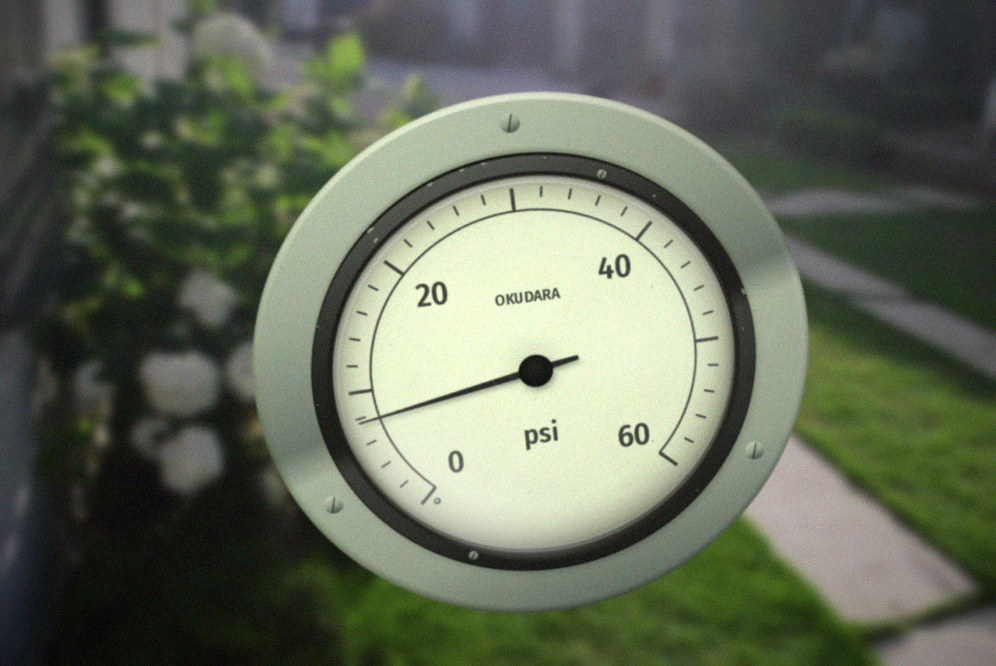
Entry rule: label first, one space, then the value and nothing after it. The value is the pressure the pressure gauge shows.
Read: 8 psi
